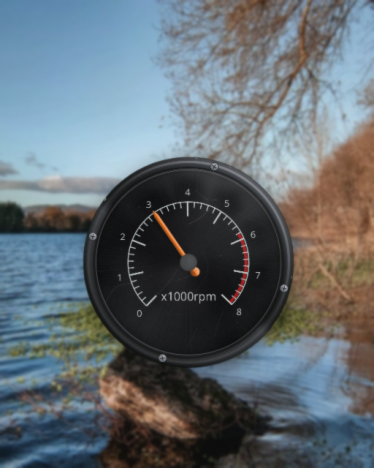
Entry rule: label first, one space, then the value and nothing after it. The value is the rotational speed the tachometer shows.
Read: 3000 rpm
